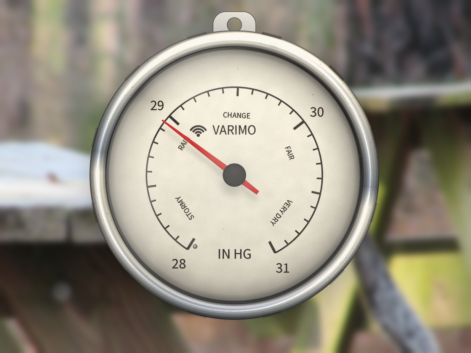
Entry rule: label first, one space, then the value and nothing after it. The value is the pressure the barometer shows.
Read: 28.95 inHg
